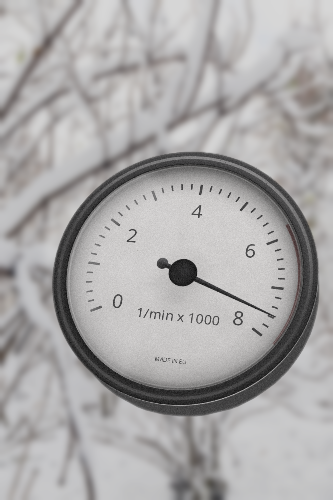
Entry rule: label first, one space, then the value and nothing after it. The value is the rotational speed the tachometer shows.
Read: 7600 rpm
